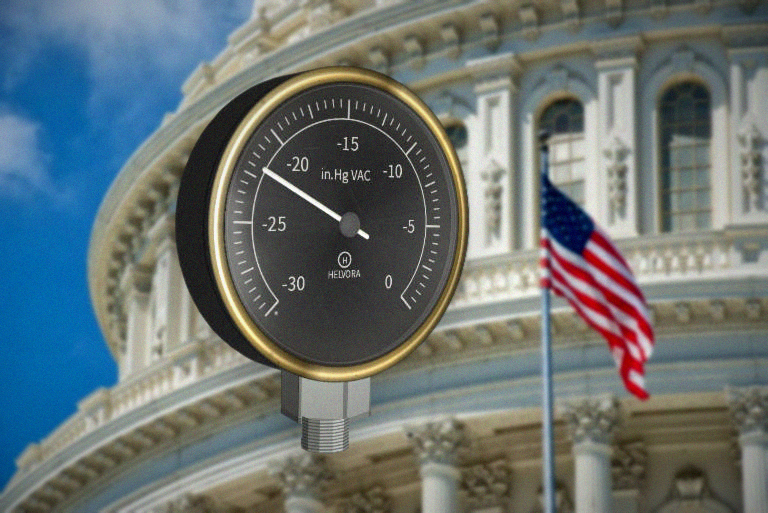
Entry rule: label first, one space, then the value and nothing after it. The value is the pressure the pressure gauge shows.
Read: -22 inHg
